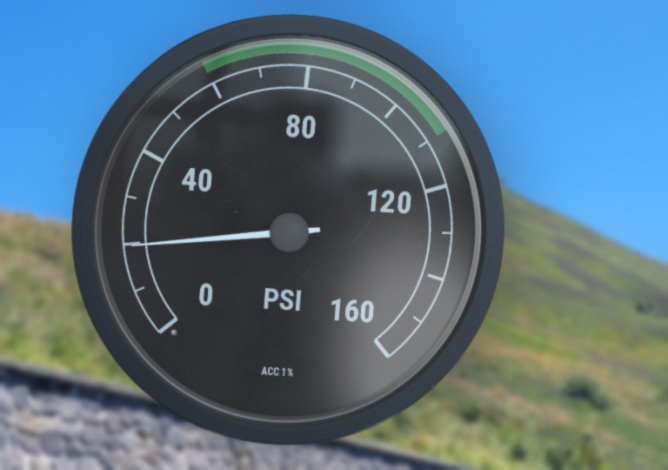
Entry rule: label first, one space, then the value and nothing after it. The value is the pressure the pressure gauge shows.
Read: 20 psi
